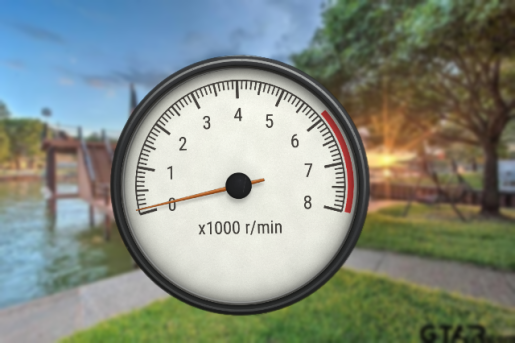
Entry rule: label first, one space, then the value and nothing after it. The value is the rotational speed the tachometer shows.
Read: 100 rpm
